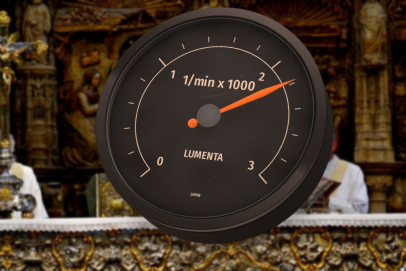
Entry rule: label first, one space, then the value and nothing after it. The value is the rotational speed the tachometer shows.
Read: 2200 rpm
